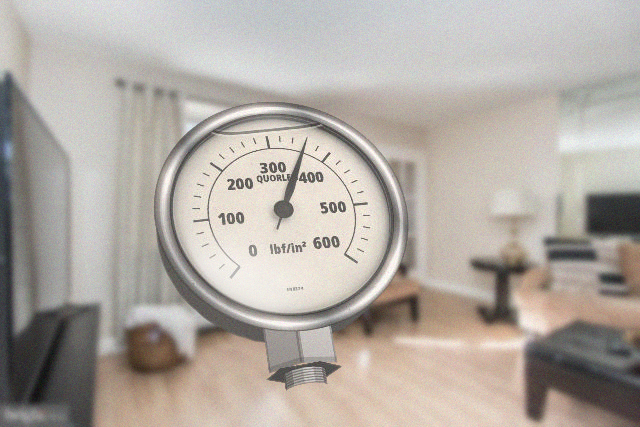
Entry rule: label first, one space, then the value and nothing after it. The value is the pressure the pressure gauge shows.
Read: 360 psi
